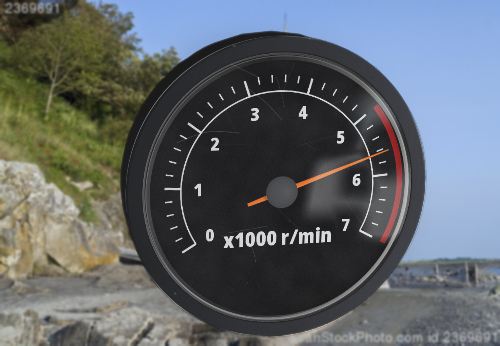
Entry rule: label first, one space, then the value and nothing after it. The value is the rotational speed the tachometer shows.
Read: 5600 rpm
